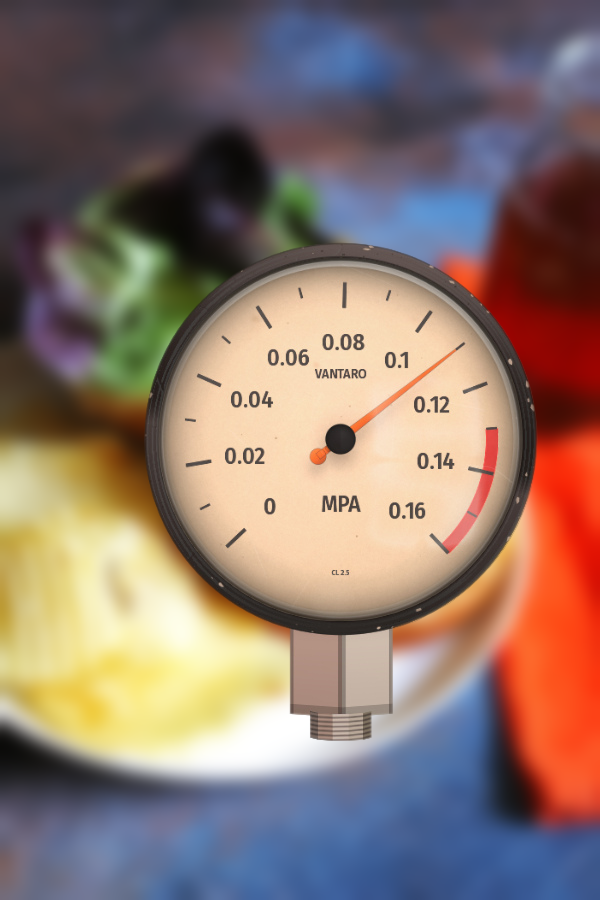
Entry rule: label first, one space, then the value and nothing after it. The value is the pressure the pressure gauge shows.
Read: 0.11 MPa
